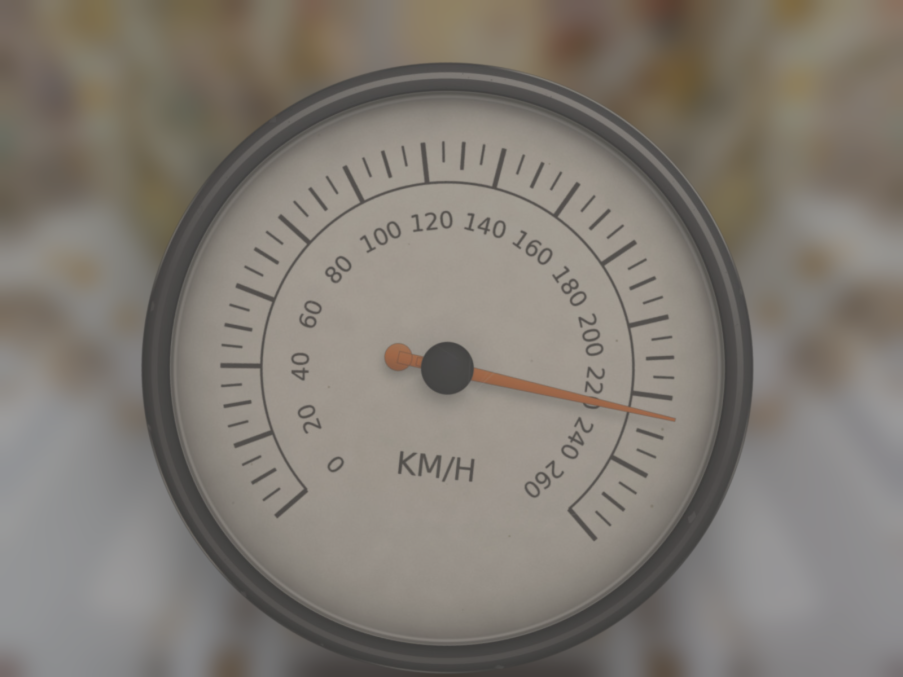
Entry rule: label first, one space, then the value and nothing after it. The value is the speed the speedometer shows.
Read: 225 km/h
